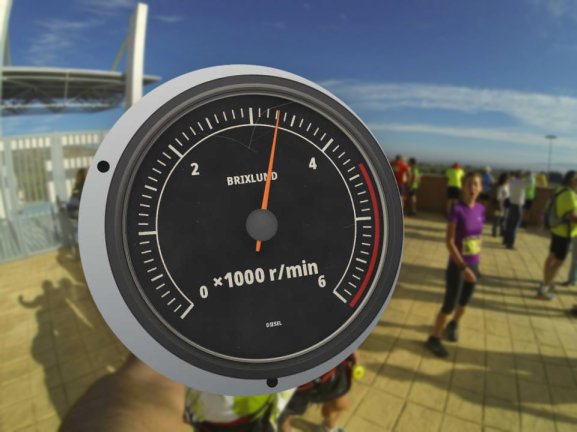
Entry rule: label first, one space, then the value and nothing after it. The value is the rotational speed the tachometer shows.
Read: 3300 rpm
